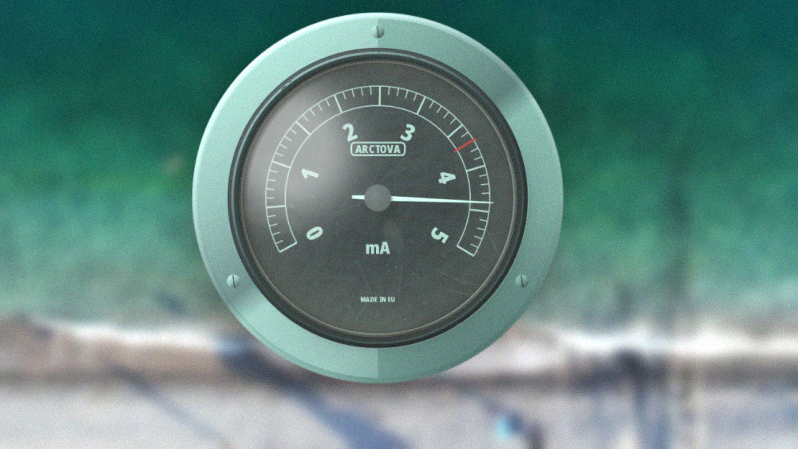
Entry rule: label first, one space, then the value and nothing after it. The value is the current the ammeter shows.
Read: 4.4 mA
